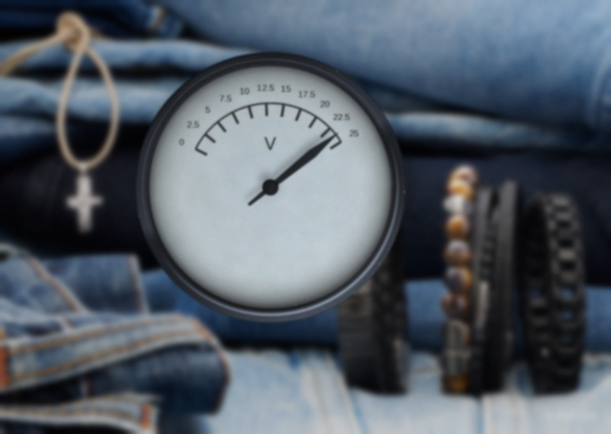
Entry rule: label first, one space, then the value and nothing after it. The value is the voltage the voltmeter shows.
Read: 23.75 V
